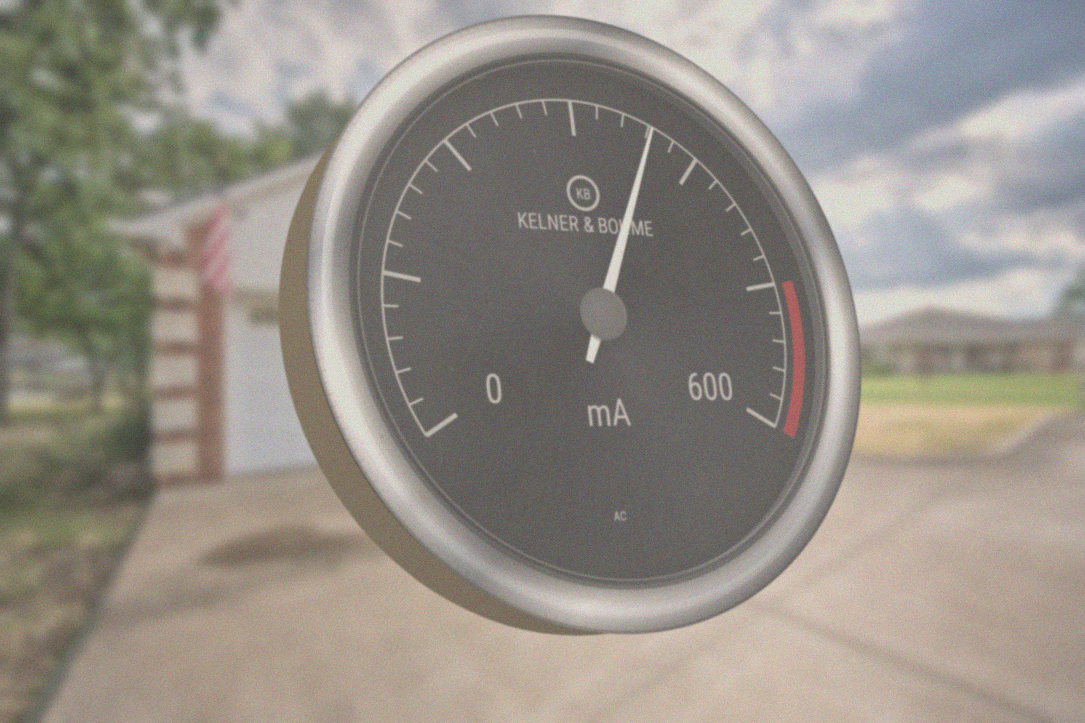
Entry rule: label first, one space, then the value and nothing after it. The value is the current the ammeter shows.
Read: 360 mA
